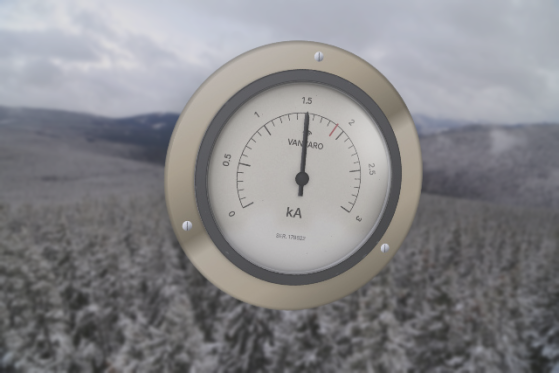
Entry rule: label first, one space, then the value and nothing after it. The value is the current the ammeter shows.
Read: 1.5 kA
